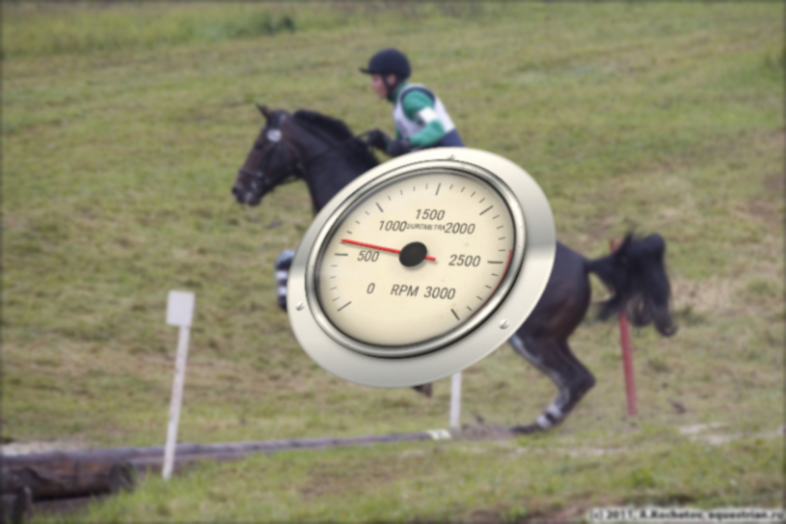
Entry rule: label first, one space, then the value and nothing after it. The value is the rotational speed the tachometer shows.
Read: 600 rpm
